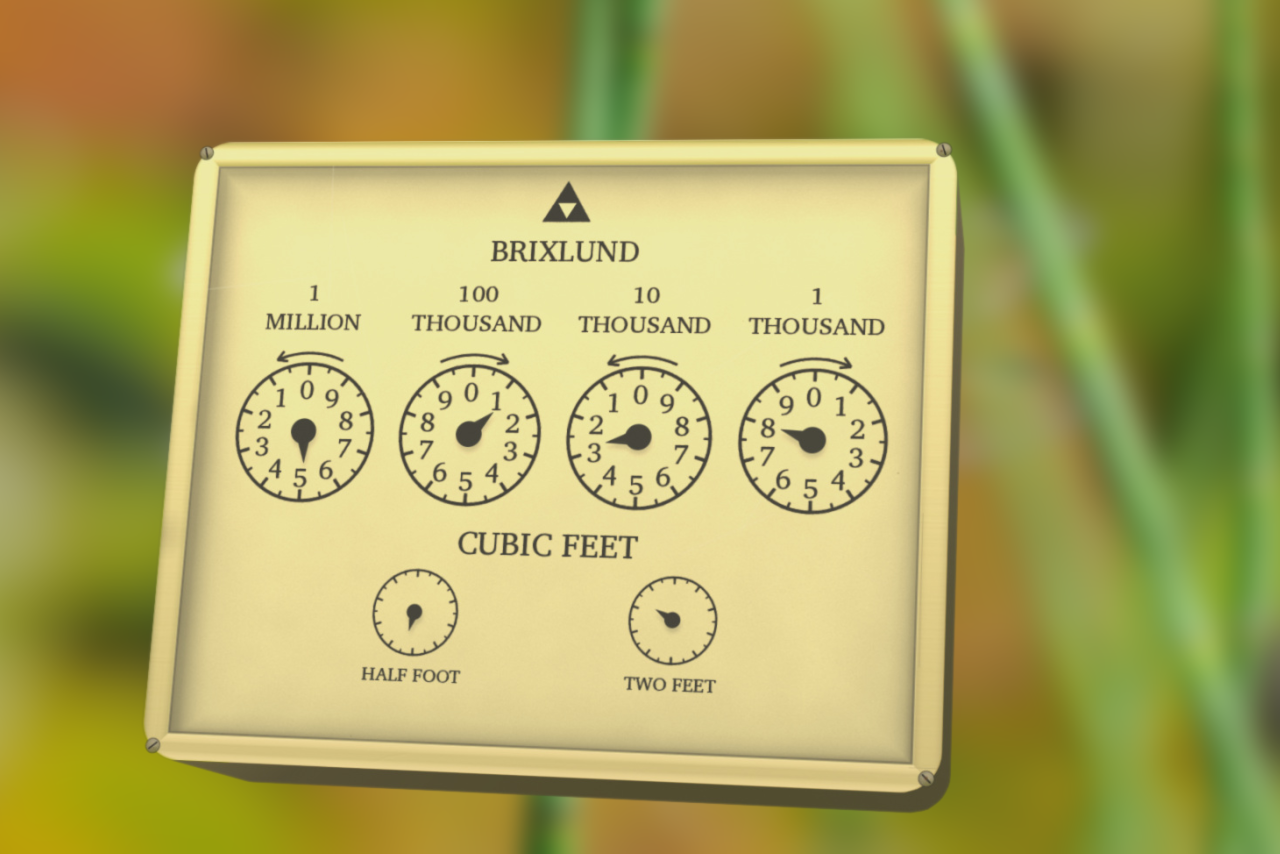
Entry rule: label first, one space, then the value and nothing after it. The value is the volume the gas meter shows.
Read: 512800 ft³
